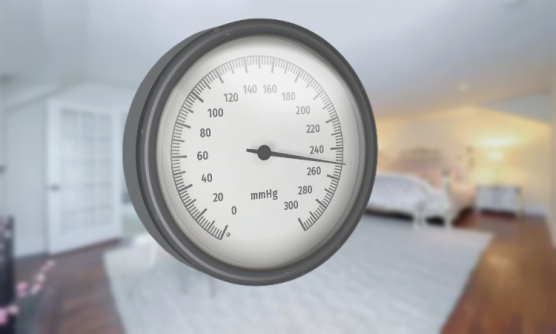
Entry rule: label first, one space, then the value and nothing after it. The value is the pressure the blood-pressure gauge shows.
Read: 250 mmHg
